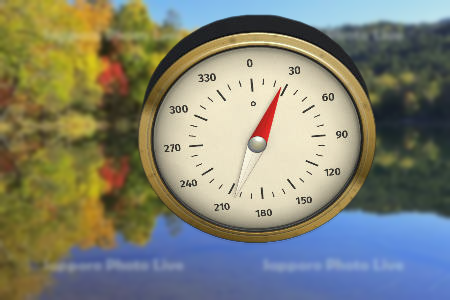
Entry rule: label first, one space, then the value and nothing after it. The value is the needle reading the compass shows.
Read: 25 °
